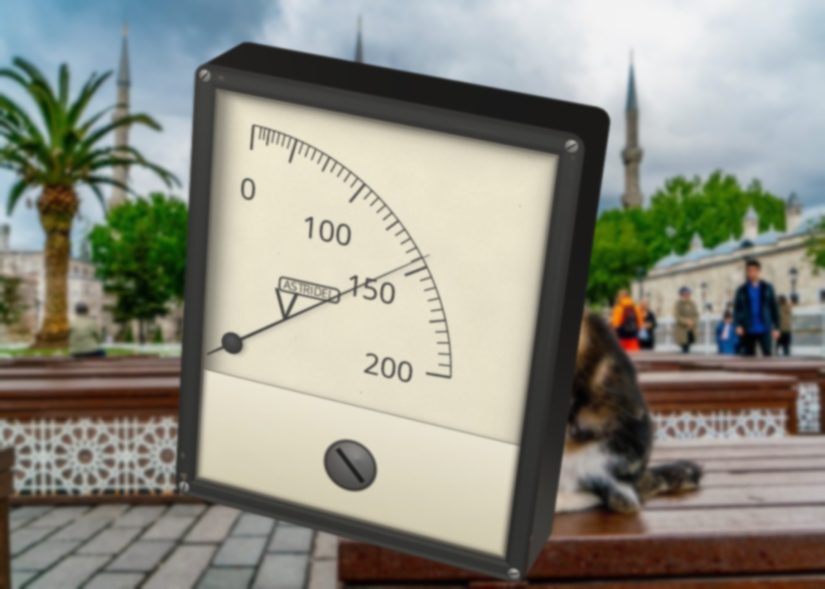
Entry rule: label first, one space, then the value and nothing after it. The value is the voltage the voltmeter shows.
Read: 145 V
